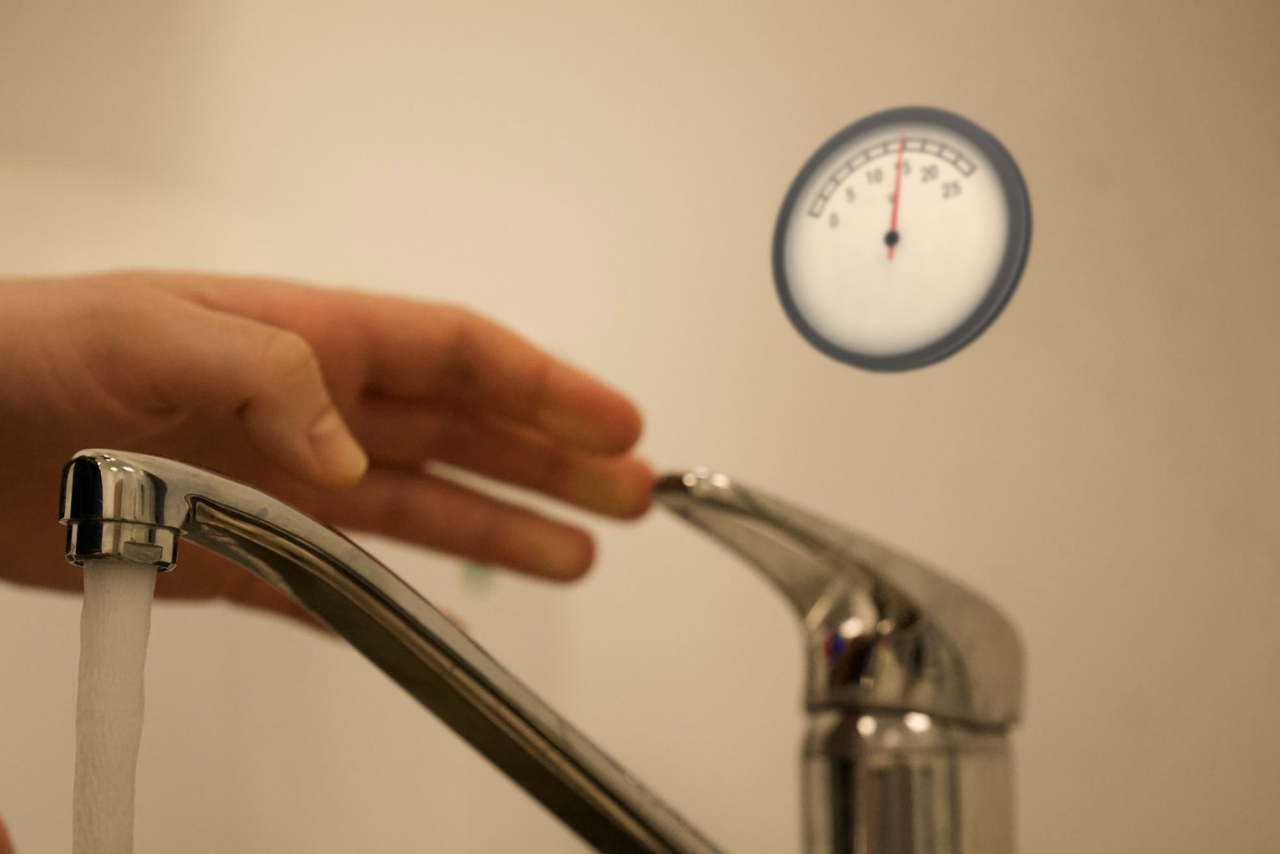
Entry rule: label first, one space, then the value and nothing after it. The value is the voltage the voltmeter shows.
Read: 15 V
